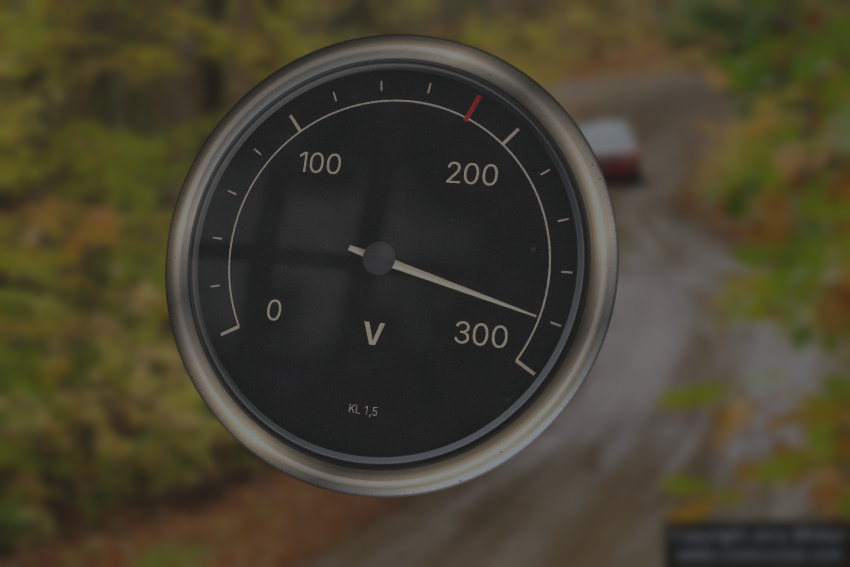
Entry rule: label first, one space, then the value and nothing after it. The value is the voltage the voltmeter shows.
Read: 280 V
